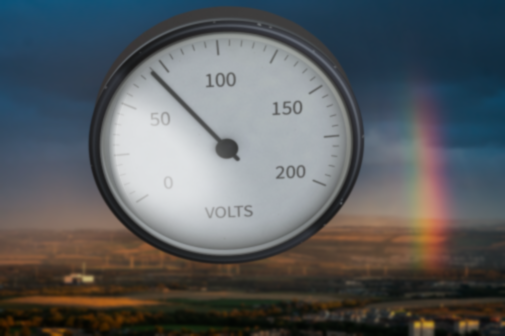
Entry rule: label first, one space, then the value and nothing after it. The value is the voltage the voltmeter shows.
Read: 70 V
